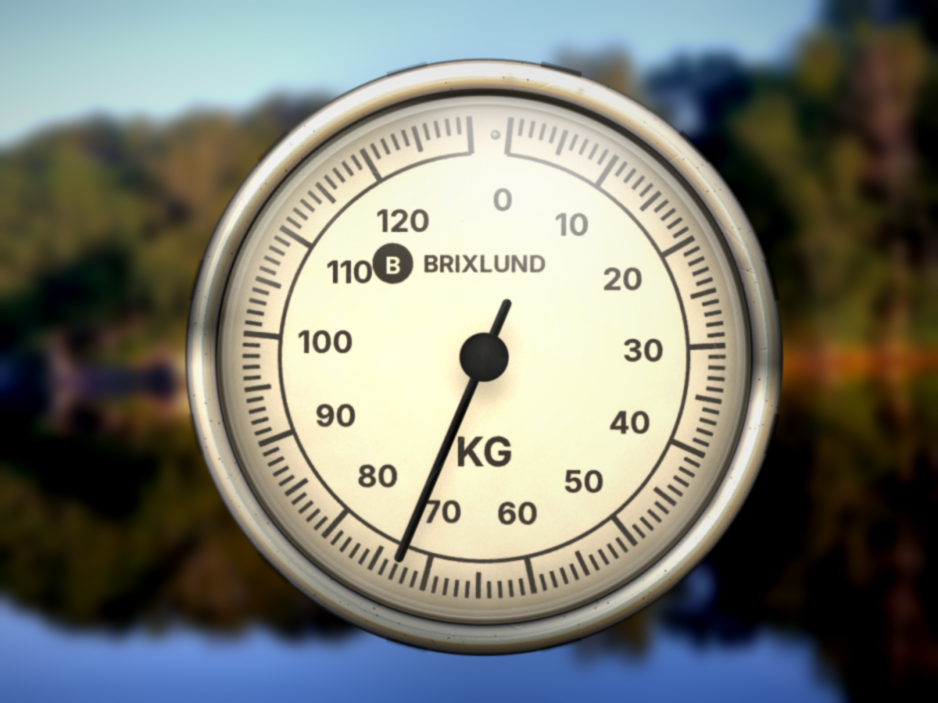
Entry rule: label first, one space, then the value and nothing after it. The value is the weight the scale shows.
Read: 73 kg
